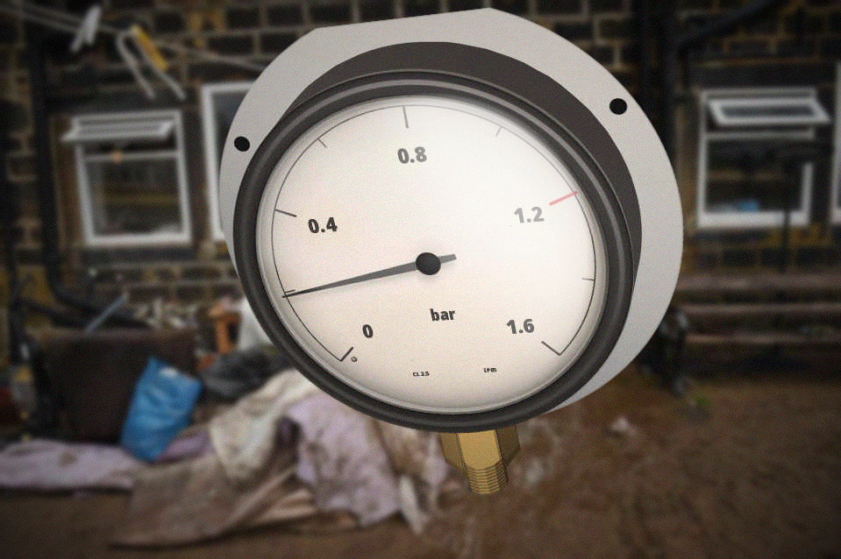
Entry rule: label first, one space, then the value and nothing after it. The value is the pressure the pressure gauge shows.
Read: 0.2 bar
